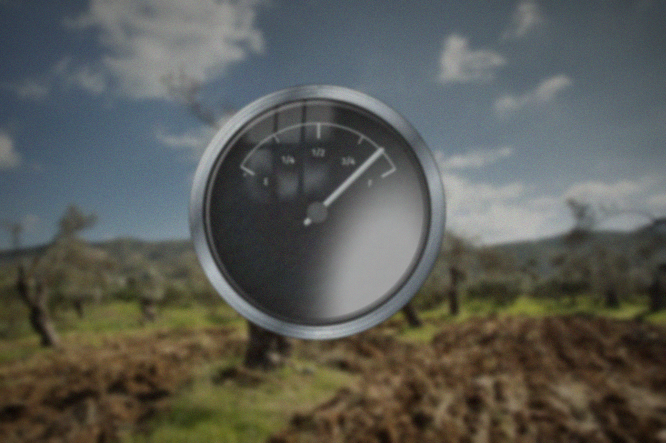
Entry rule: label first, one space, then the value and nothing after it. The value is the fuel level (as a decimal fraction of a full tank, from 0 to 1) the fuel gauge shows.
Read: 0.875
